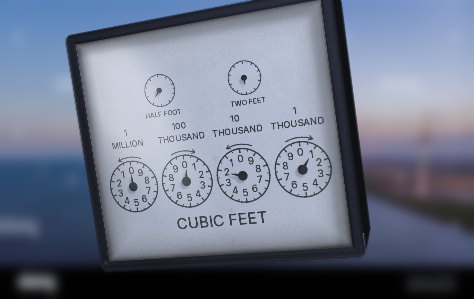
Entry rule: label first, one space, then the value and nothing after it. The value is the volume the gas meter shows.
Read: 2100 ft³
